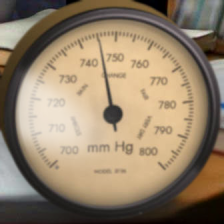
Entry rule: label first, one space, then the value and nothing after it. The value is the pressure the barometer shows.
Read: 745 mmHg
